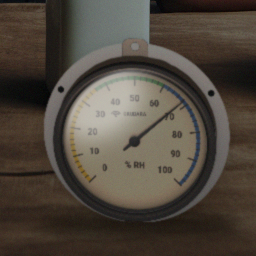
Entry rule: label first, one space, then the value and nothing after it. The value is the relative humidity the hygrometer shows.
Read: 68 %
